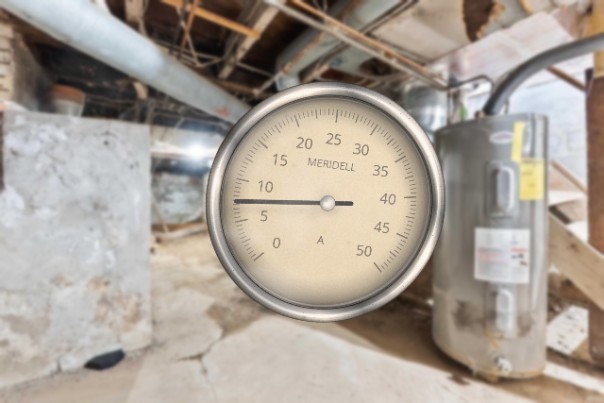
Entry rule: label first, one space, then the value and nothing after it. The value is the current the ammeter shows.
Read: 7.5 A
